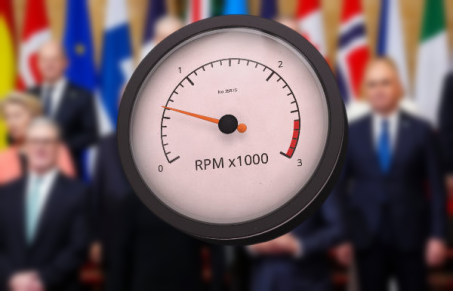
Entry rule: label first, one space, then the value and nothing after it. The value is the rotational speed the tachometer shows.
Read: 600 rpm
